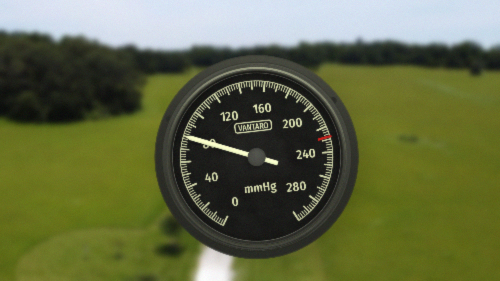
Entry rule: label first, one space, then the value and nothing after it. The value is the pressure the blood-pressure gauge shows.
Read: 80 mmHg
